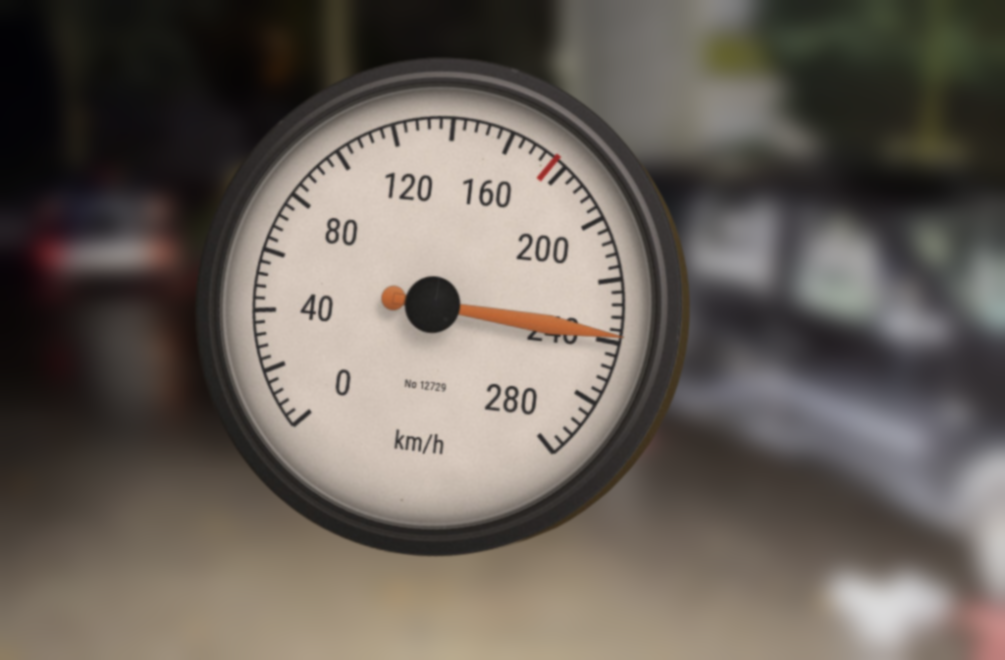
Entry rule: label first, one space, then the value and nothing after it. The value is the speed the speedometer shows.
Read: 238 km/h
